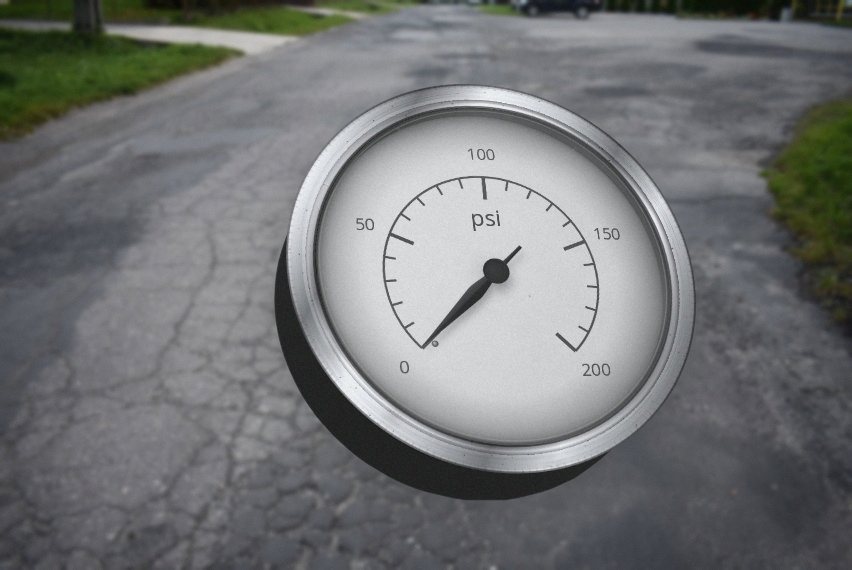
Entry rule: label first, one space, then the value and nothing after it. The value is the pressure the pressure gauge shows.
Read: 0 psi
